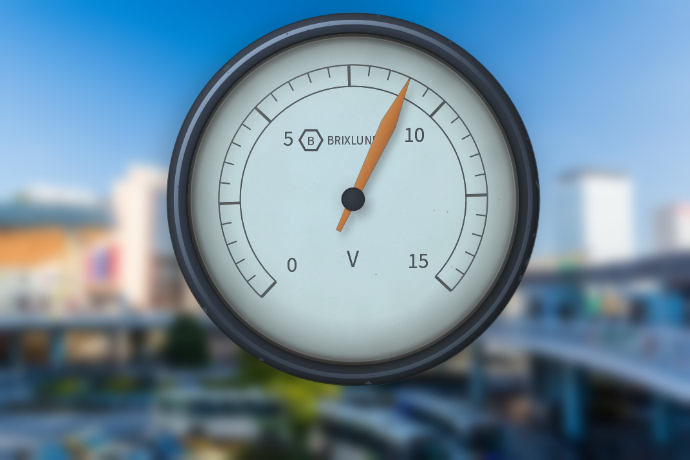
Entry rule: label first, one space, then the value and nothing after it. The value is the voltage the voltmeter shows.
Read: 9 V
